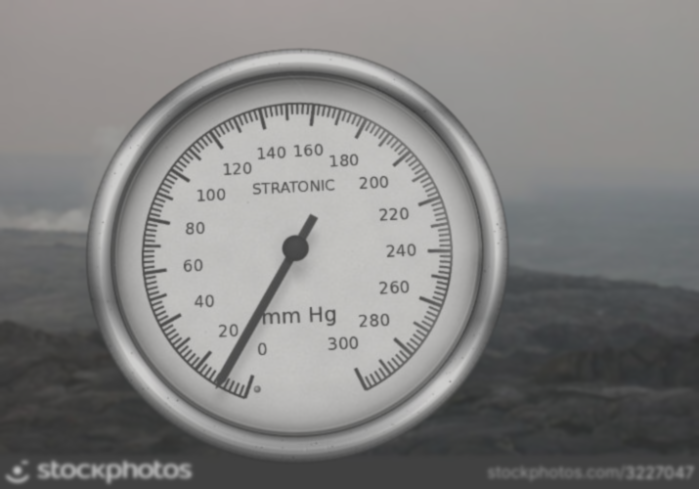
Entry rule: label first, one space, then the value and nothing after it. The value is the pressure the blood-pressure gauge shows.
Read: 10 mmHg
